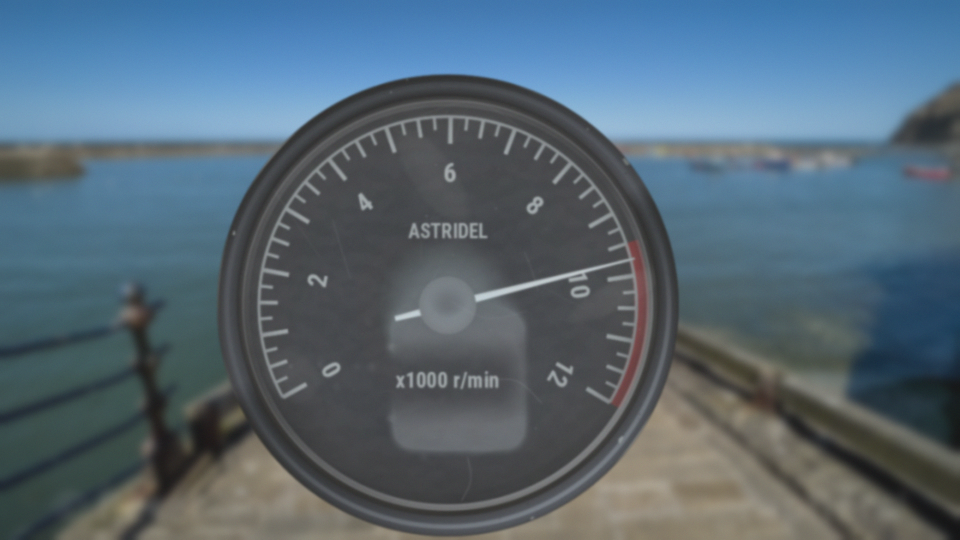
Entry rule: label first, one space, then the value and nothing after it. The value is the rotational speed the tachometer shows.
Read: 9750 rpm
